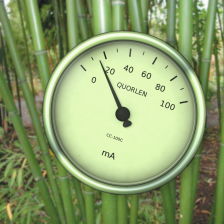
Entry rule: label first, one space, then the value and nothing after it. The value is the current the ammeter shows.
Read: 15 mA
